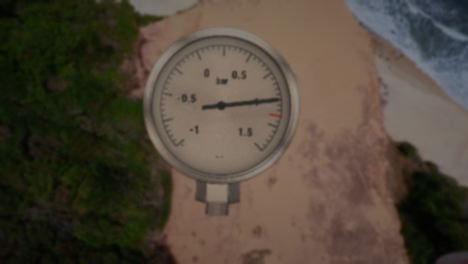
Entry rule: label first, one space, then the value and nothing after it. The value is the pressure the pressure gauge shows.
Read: 1 bar
